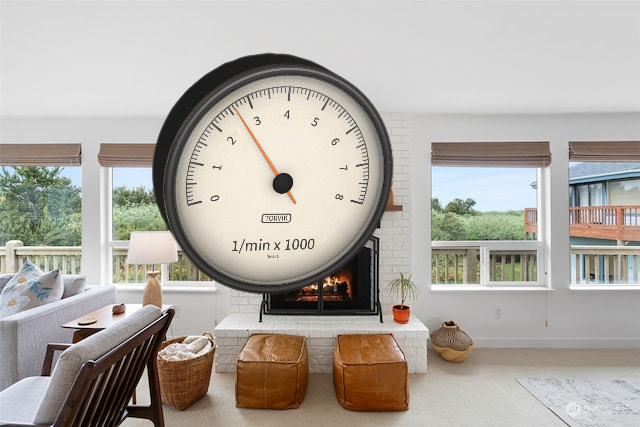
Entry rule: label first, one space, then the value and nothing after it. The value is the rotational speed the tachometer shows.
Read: 2600 rpm
